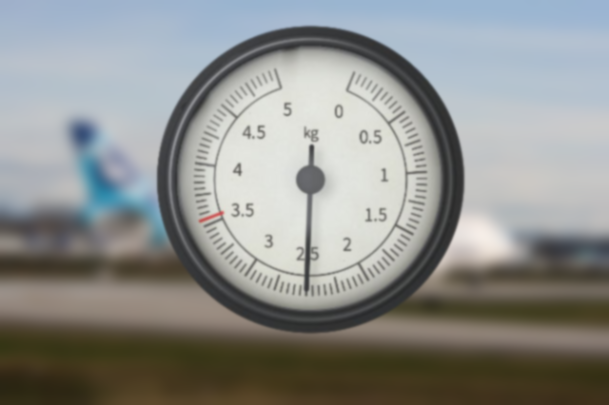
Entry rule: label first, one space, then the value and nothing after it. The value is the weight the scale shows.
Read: 2.5 kg
